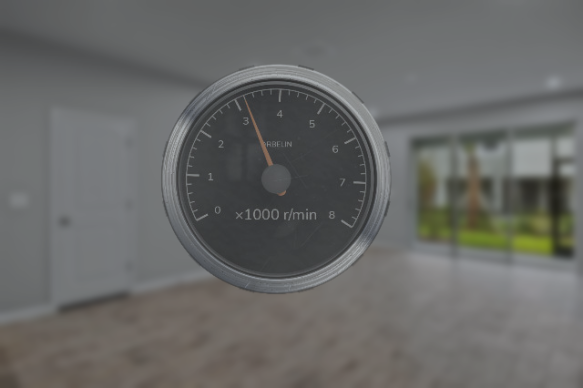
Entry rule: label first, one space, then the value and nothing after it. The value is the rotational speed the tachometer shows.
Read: 3200 rpm
